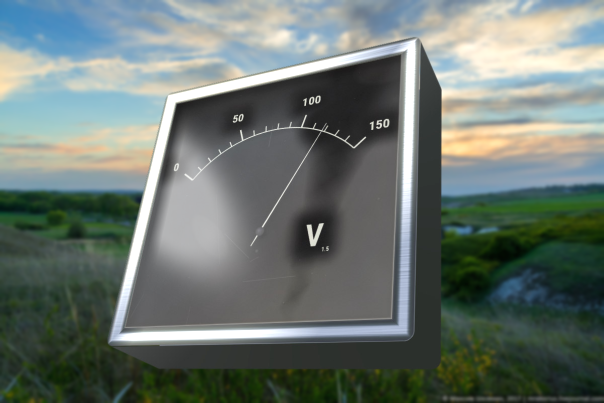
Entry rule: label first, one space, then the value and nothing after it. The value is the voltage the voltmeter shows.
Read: 120 V
